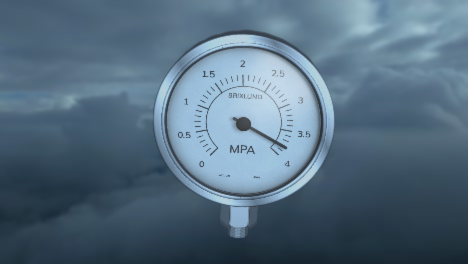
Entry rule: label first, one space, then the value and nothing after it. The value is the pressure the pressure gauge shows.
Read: 3.8 MPa
